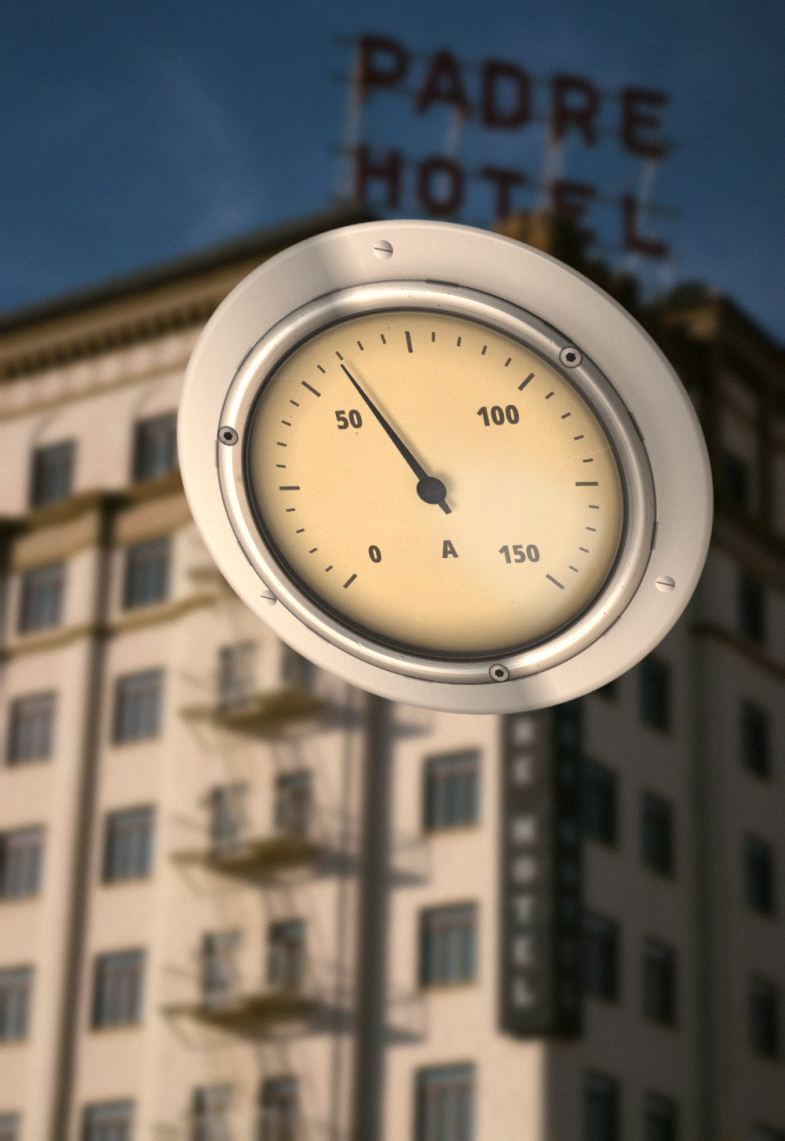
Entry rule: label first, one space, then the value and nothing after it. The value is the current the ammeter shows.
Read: 60 A
